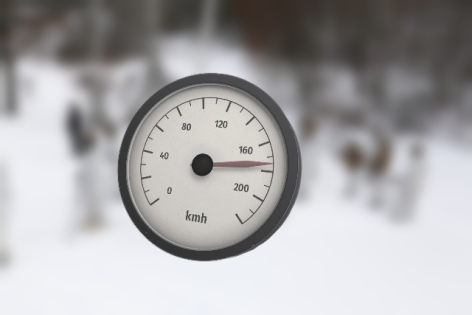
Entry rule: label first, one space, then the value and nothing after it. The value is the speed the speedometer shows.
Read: 175 km/h
